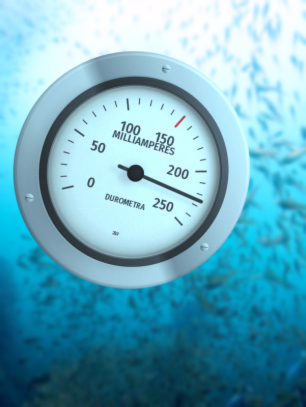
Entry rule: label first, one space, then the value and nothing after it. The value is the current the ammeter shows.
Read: 225 mA
